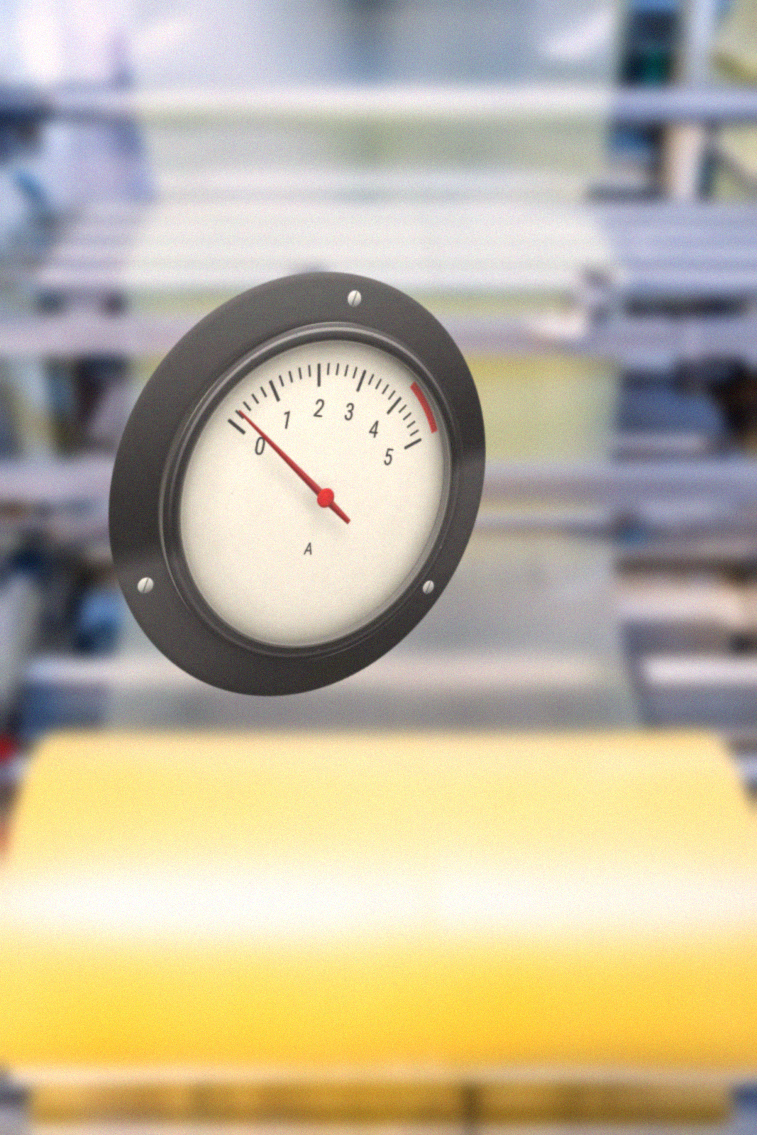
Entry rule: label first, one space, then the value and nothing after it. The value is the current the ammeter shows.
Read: 0.2 A
